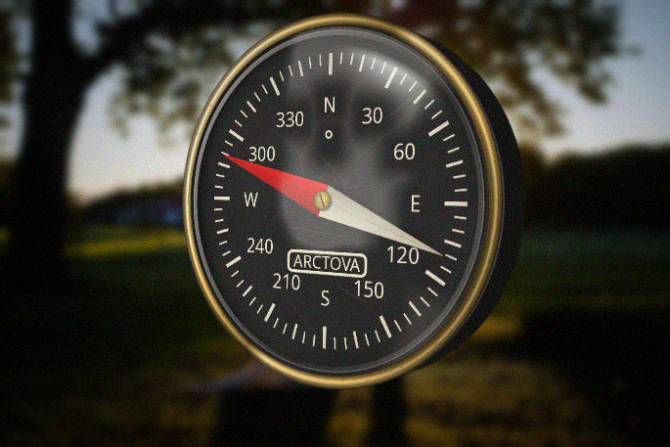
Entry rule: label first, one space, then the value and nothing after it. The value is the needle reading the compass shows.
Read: 290 °
